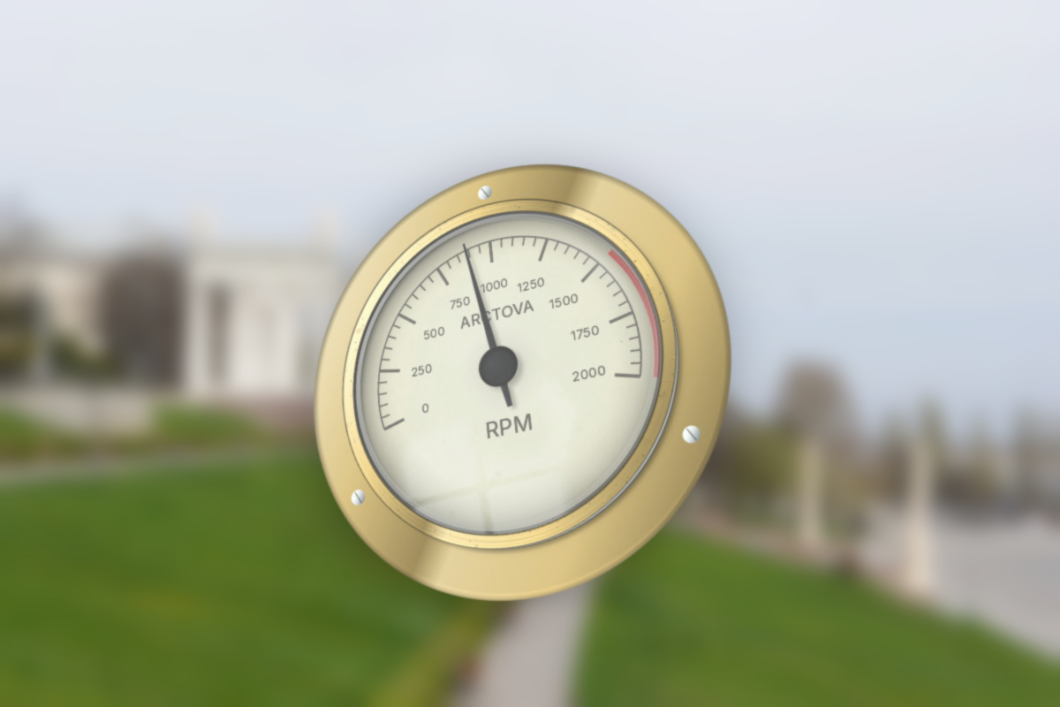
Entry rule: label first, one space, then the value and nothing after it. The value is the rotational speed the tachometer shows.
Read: 900 rpm
